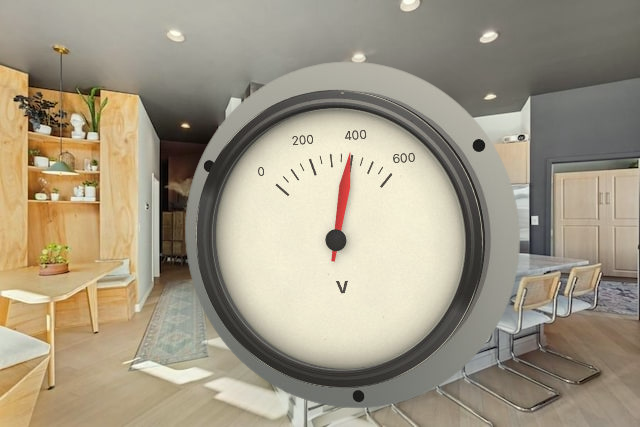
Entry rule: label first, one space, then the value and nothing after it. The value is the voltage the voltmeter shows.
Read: 400 V
